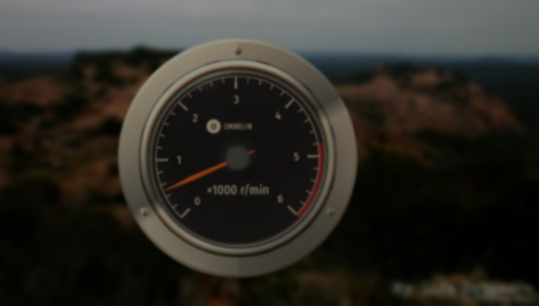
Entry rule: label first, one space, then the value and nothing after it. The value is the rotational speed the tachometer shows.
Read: 500 rpm
